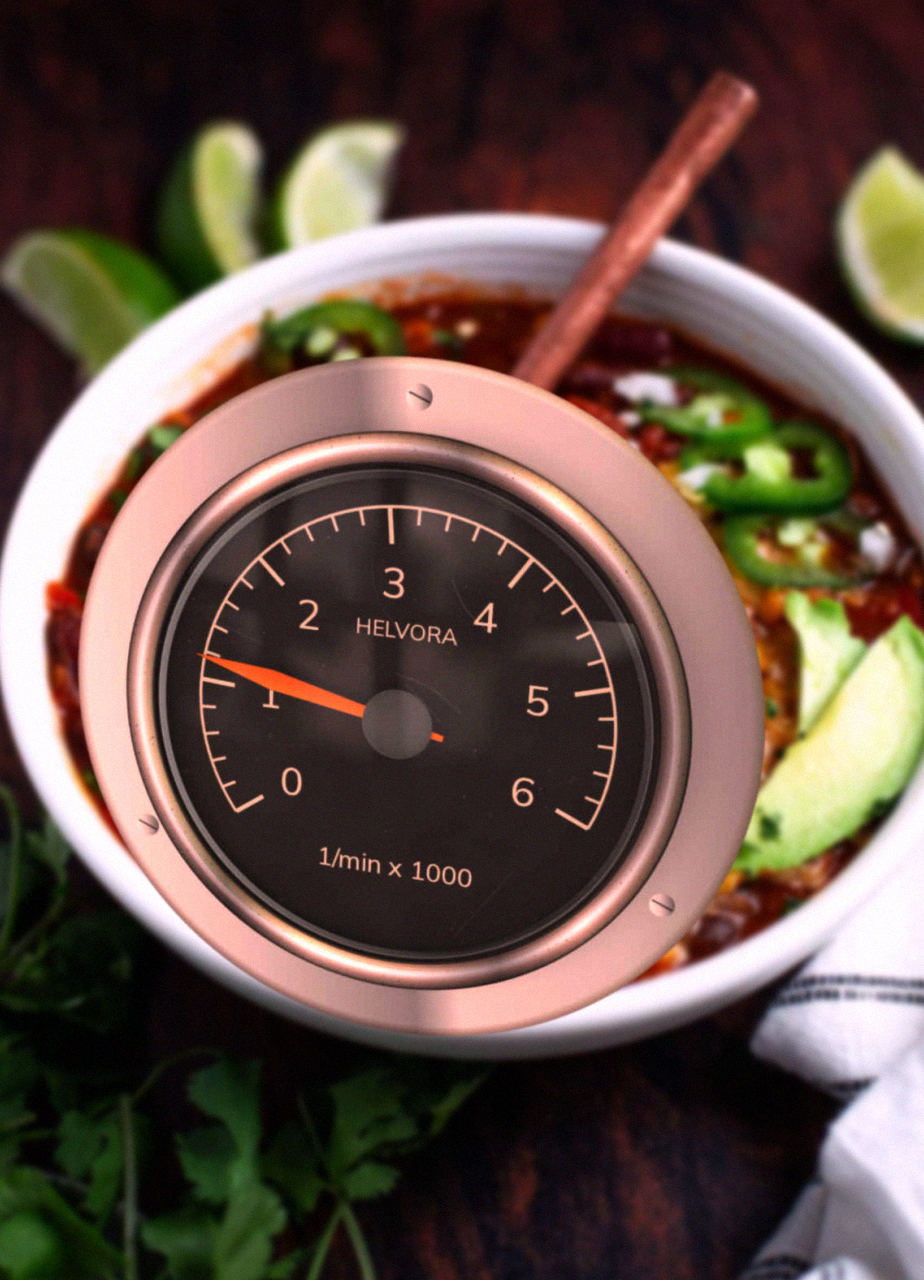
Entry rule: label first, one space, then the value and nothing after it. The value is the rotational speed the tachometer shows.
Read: 1200 rpm
